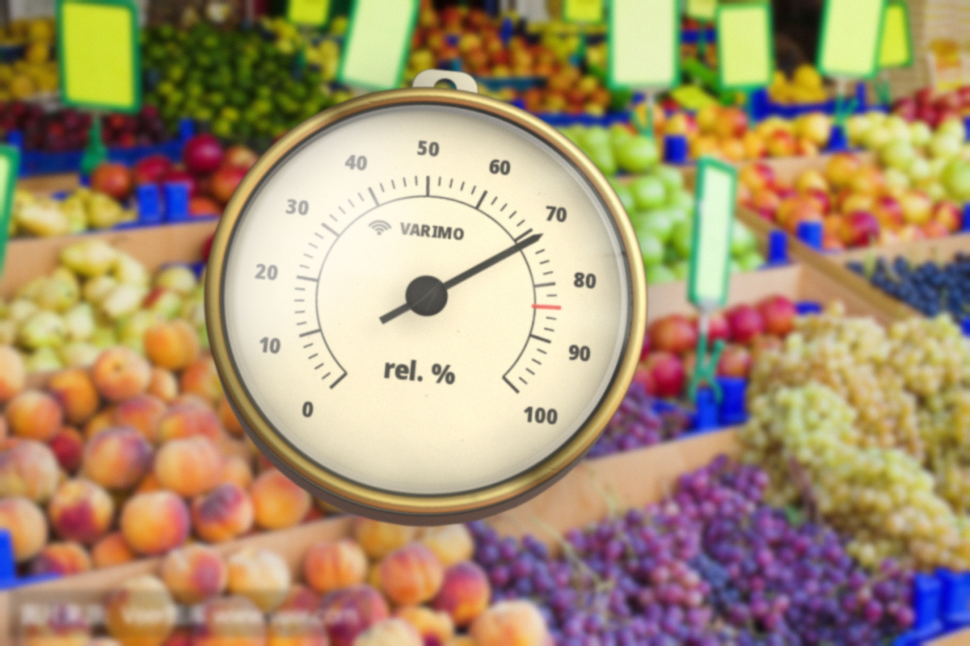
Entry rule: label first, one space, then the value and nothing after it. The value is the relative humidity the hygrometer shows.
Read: 72 %
